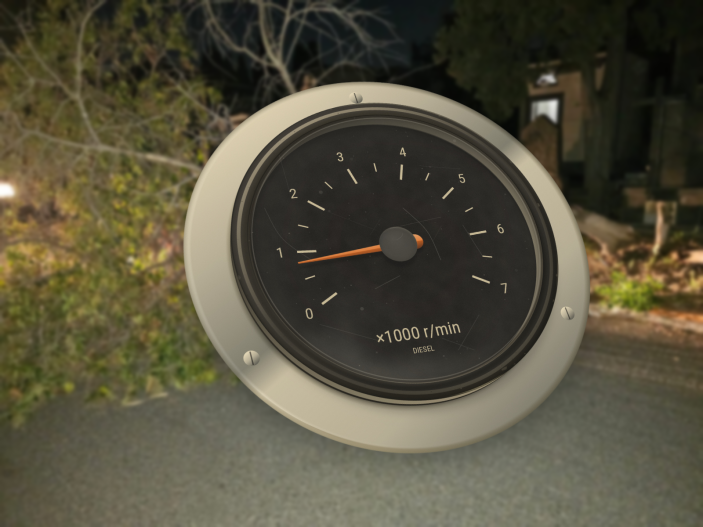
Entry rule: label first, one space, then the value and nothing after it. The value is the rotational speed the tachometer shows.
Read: 750 rpm
